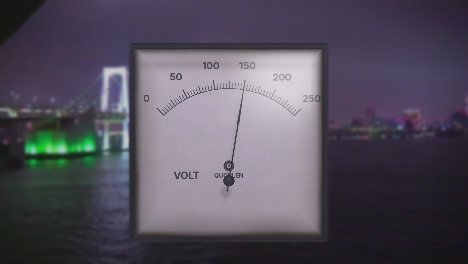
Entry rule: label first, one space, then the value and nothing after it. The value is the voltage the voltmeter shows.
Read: 150 V
